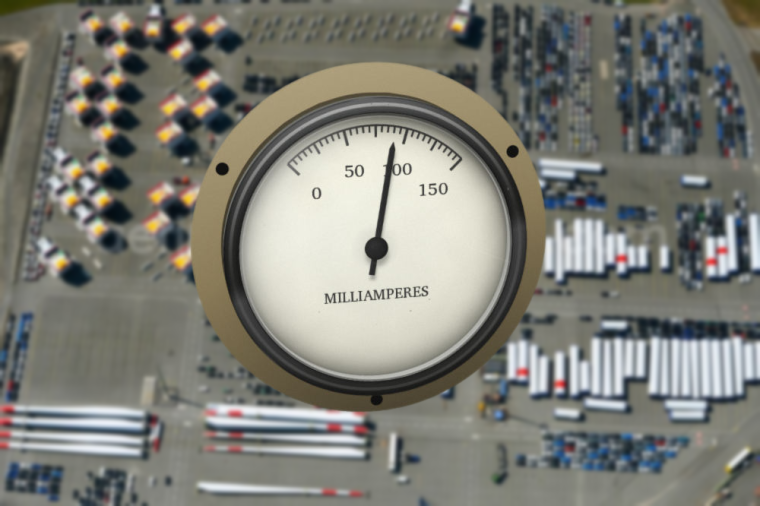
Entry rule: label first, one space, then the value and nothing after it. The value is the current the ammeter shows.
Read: 90 mA
